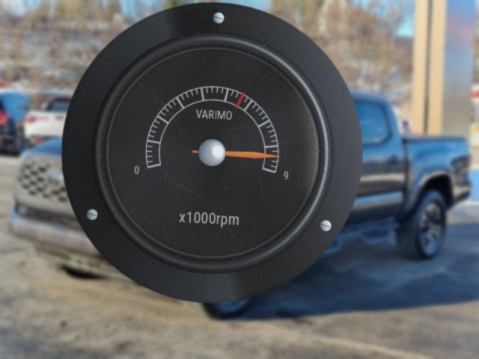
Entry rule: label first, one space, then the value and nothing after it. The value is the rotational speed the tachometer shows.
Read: 8400 rpm
